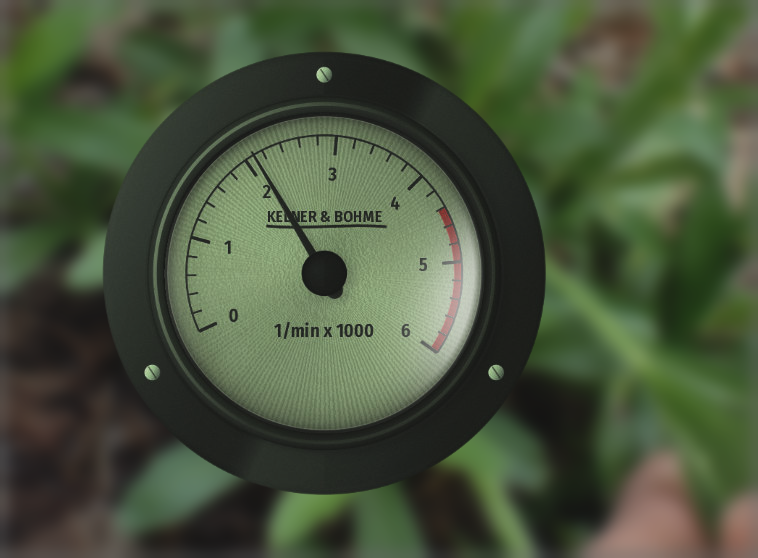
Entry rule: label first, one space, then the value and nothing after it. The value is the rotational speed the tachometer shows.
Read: 2100 rpm
